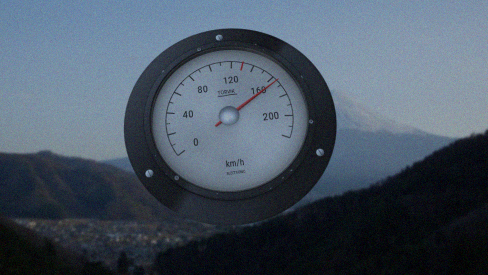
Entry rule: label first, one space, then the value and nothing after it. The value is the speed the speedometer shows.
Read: 165 km/h
